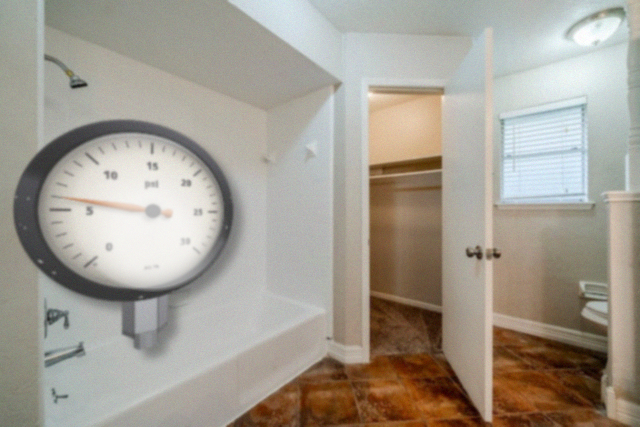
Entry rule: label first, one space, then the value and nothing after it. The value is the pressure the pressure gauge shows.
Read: 6 psi
